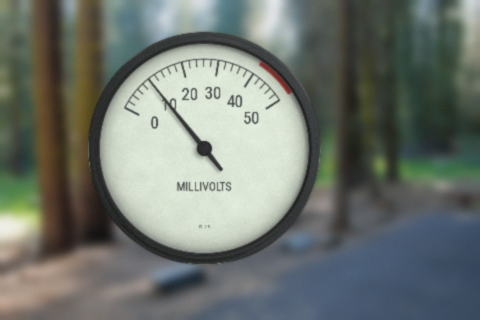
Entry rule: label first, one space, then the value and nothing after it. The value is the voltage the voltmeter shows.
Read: 10 mV
